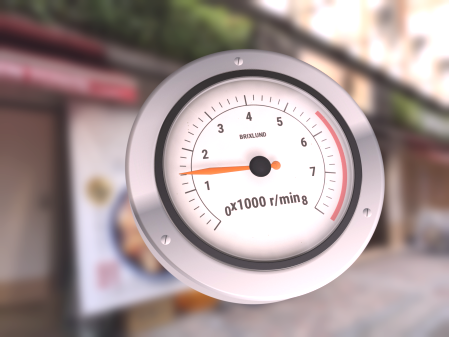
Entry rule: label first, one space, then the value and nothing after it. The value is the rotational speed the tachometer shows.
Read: 1400 rpm
